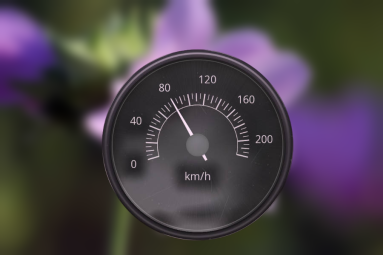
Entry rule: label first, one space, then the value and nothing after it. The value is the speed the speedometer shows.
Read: 80 km/h
